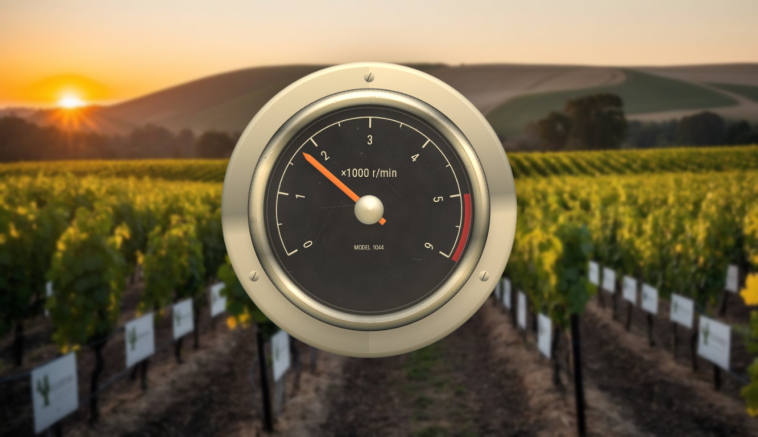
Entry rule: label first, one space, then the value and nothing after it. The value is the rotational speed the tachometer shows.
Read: 1750 rpm
